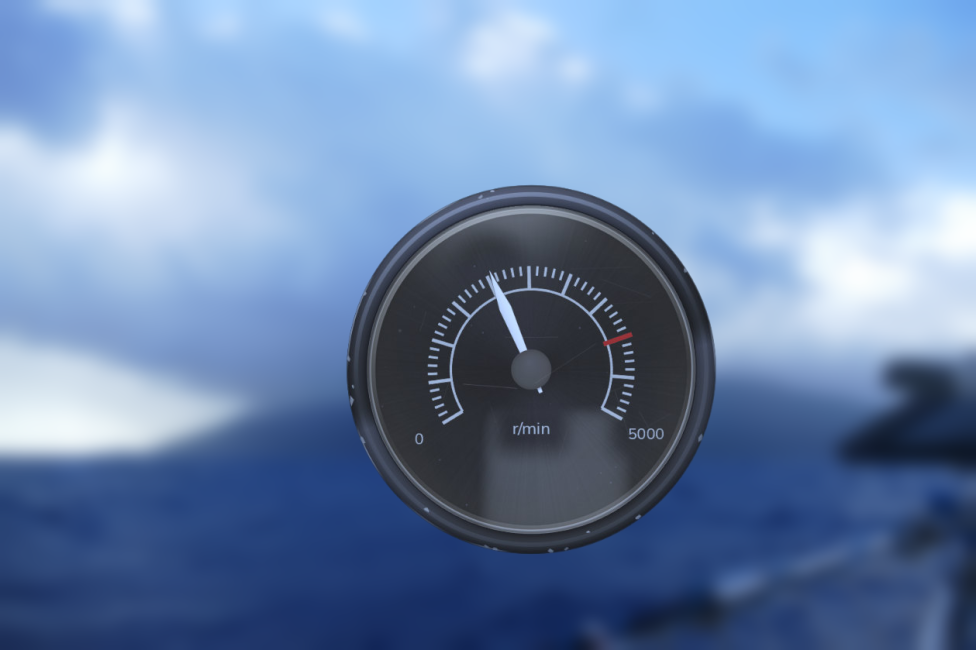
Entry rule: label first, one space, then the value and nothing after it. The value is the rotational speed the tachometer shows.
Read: 2050 rpm
